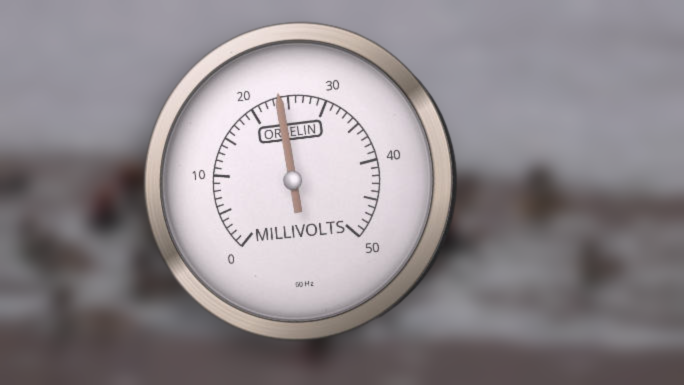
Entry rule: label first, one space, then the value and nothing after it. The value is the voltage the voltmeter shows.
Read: 24 mV
